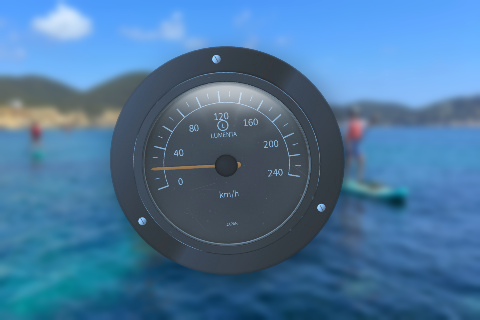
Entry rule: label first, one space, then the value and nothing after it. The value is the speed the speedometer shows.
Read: 20 km/h
